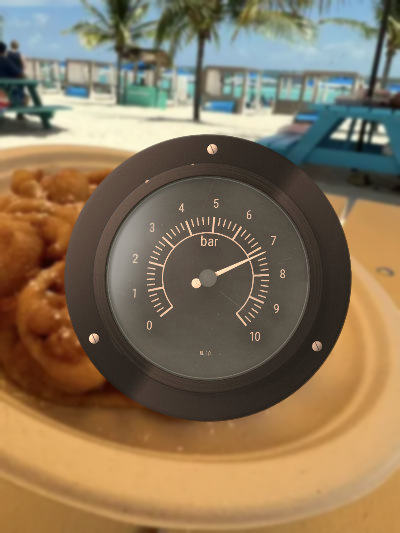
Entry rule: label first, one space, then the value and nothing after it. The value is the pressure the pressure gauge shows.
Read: 7.2 bar
